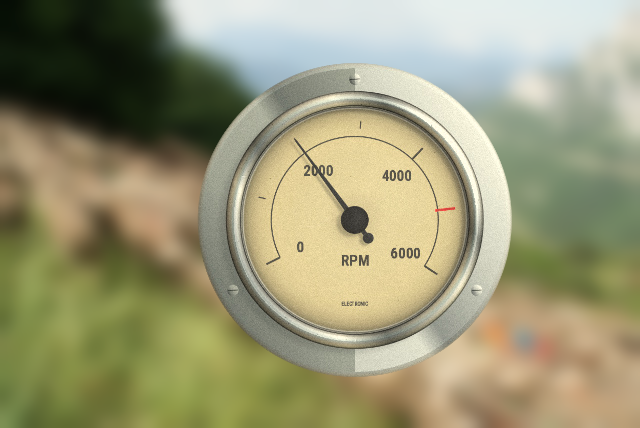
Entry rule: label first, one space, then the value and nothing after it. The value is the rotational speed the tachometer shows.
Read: 2000 rpm
